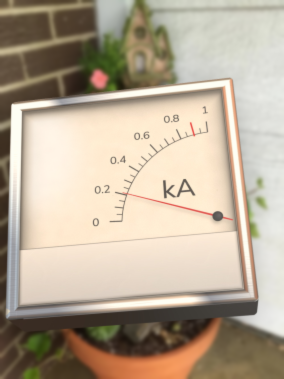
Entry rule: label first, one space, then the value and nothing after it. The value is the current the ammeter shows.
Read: 0.2 kA
